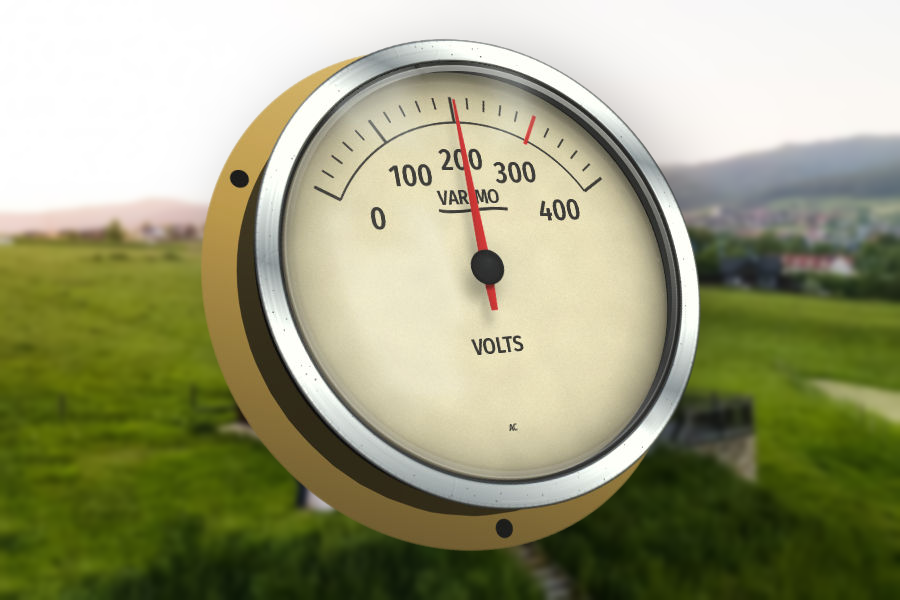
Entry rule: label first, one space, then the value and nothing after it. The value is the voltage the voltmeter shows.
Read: 200 V
